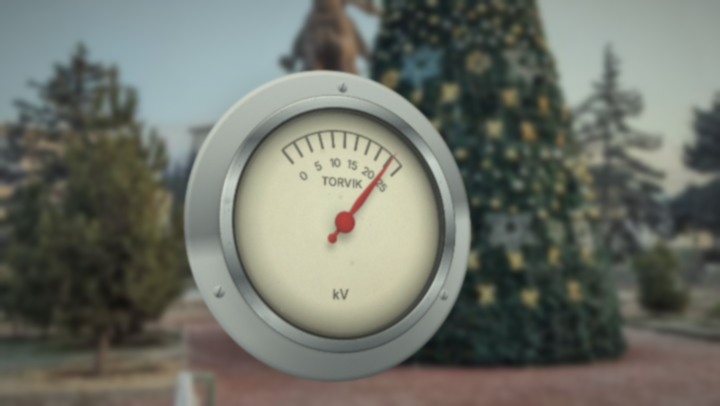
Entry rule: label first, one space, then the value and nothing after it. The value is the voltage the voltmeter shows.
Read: 22.5 kV
